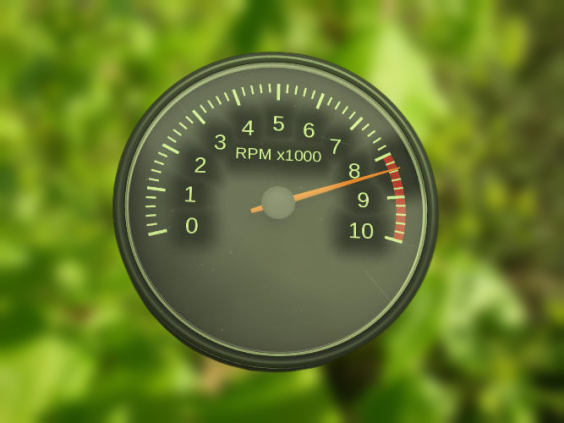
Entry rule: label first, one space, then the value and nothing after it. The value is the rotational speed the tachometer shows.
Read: 8400 rpm
